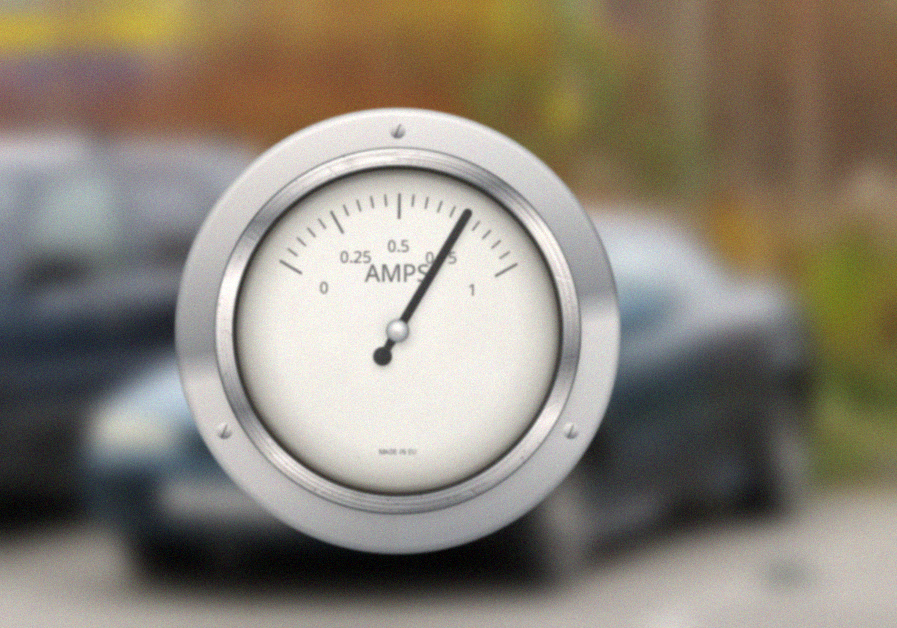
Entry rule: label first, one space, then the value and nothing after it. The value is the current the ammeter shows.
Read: 0.75 A
